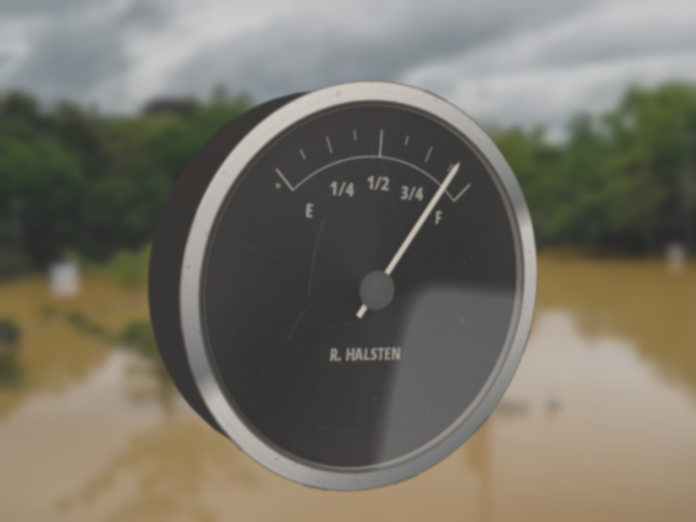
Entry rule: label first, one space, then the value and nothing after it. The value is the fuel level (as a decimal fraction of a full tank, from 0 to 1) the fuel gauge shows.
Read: 0.875
